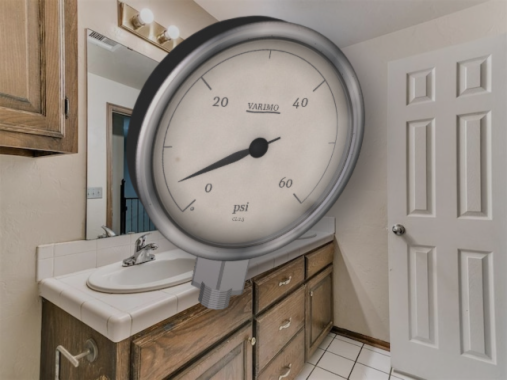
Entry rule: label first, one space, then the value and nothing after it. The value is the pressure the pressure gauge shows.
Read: 5 psi
